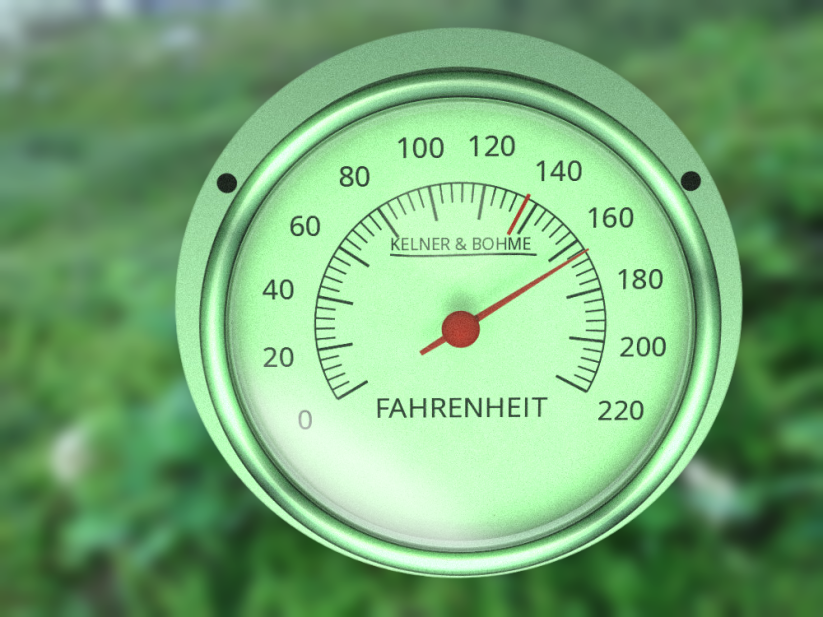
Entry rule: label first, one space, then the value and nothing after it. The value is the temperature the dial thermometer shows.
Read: 164 °F
